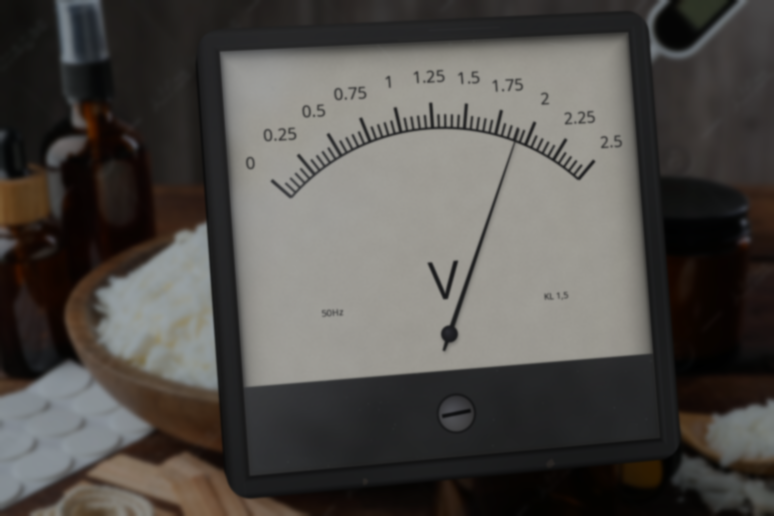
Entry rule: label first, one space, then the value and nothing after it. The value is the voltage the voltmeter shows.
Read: 1.9 V
